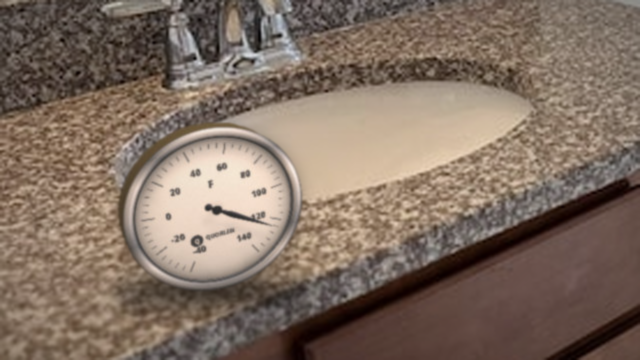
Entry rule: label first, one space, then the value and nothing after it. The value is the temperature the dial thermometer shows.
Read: 124 °F
